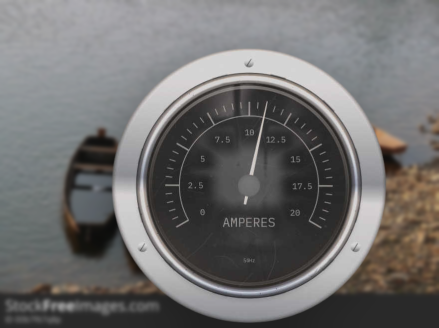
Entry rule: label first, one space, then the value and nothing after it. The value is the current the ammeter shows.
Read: 11 A
